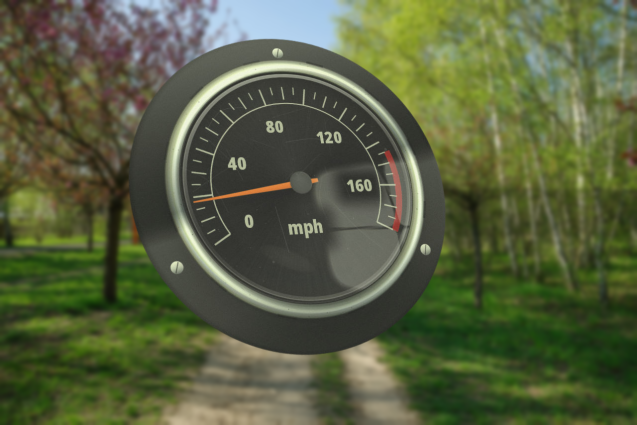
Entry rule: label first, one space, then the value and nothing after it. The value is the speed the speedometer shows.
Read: 17.5 mph
